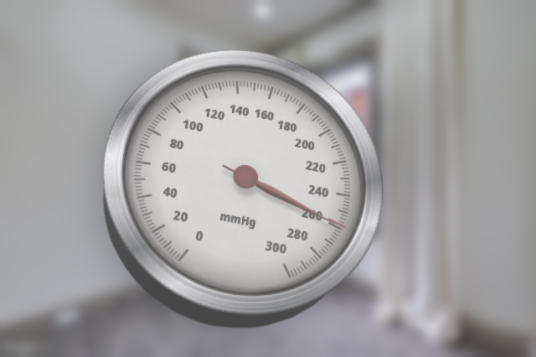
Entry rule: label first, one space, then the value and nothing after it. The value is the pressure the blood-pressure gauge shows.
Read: 260 mmHg
